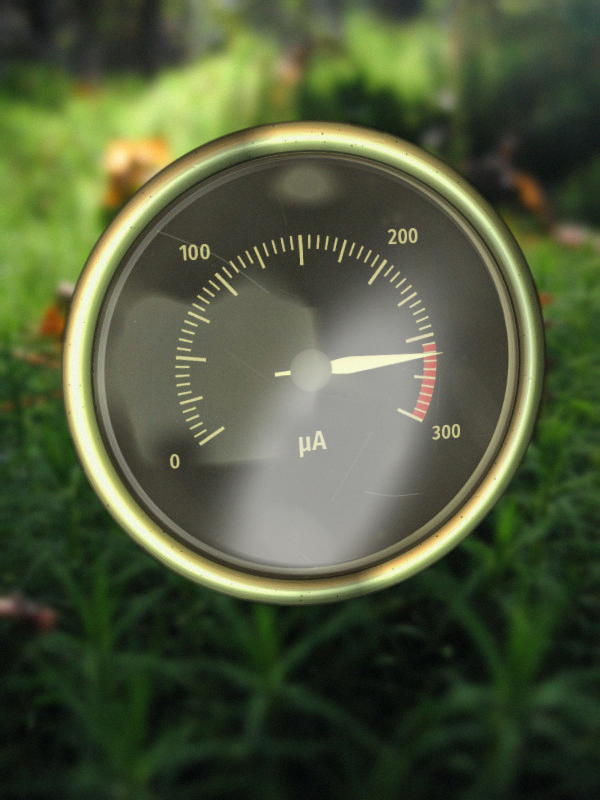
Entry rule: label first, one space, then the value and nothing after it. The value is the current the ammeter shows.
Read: 260 µA
